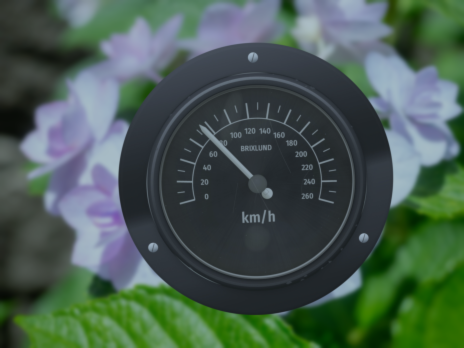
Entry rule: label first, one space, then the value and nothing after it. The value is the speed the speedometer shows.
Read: 75 km/h
